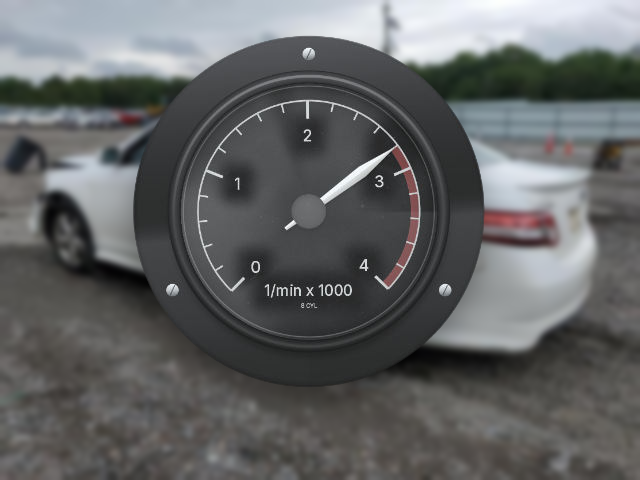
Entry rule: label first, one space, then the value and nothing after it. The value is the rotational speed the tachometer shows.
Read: 2800 rpm
